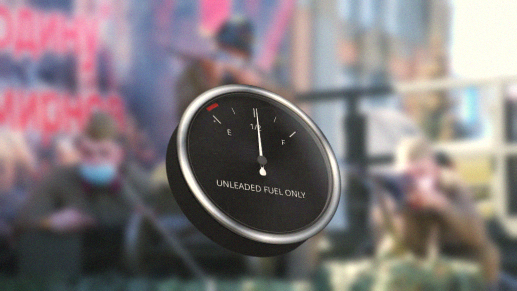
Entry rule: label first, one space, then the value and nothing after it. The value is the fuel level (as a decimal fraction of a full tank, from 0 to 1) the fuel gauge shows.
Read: 0.5
